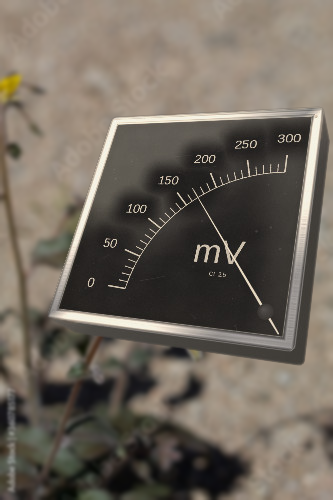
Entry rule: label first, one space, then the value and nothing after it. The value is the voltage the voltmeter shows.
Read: 170 mV
